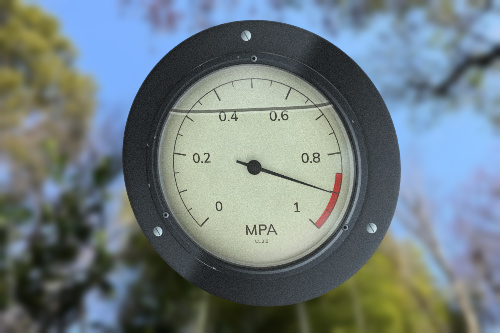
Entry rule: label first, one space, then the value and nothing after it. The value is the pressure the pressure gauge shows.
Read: 0.9 MPa
